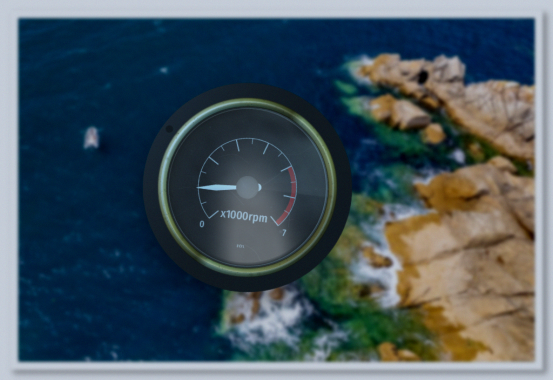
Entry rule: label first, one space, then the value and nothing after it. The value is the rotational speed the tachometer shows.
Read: 1000 rpm
